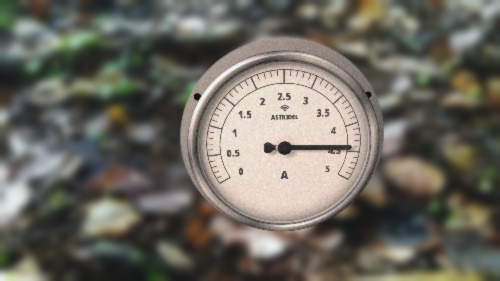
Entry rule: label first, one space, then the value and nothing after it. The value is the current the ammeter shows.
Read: 4.4 A
